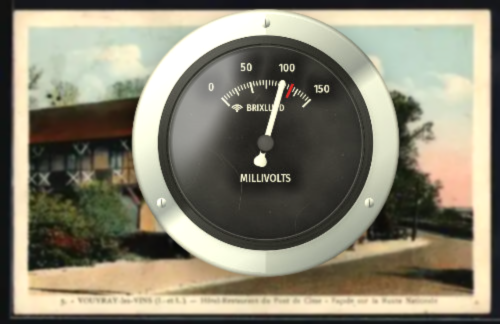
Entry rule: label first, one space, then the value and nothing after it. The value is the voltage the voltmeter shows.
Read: 100 mV
